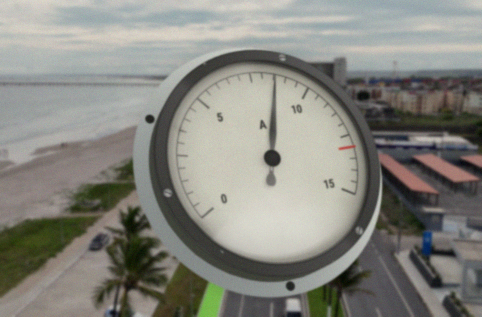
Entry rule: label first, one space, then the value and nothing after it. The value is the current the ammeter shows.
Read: 8.5 A
